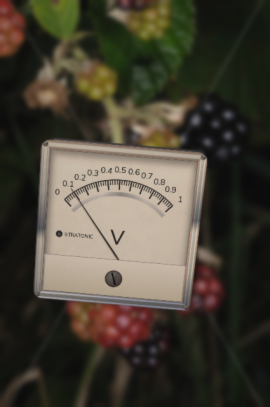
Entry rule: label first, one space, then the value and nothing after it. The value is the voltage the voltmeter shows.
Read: 0.1 V
